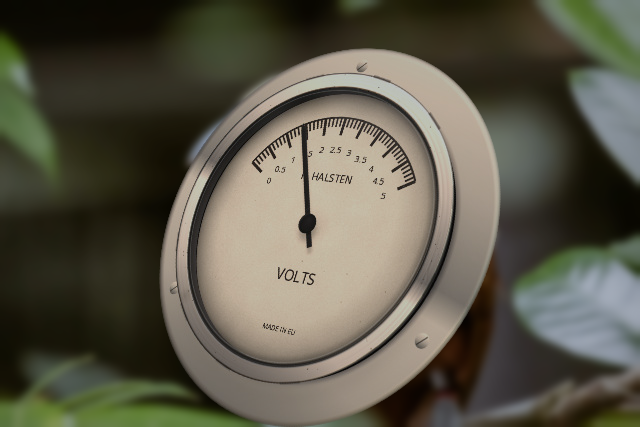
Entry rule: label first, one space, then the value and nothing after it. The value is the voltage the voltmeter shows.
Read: 1.5 V
